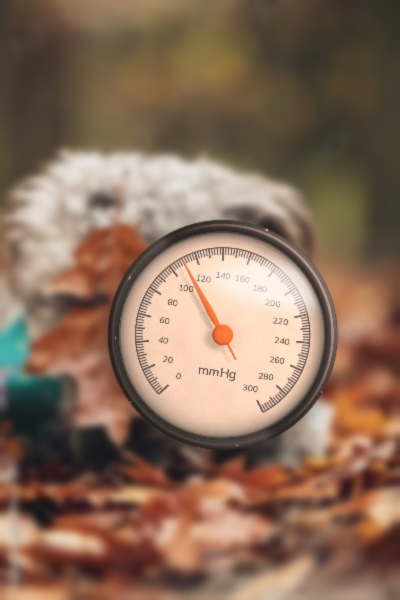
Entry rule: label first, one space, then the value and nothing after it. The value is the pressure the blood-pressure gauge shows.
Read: 110 mmHg
